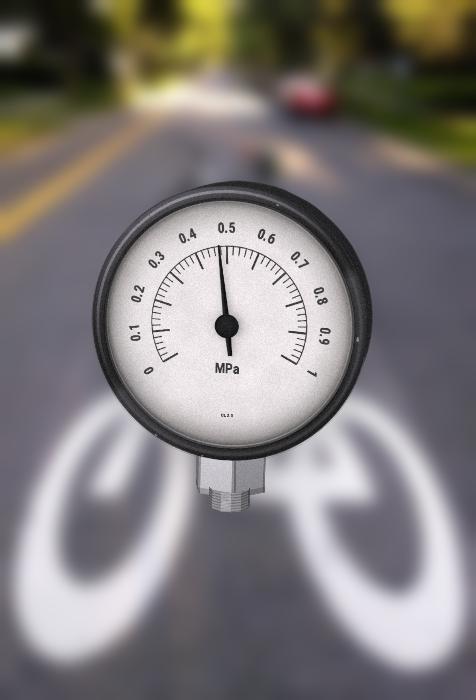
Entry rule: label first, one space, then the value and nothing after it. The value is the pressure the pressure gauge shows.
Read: 0.48 MPa
